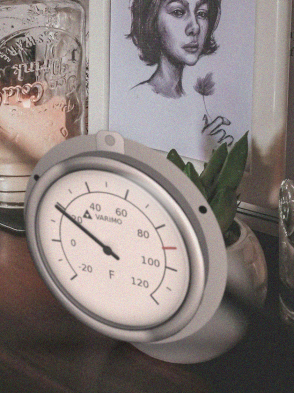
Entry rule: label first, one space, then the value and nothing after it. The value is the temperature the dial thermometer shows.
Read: 20 °F
